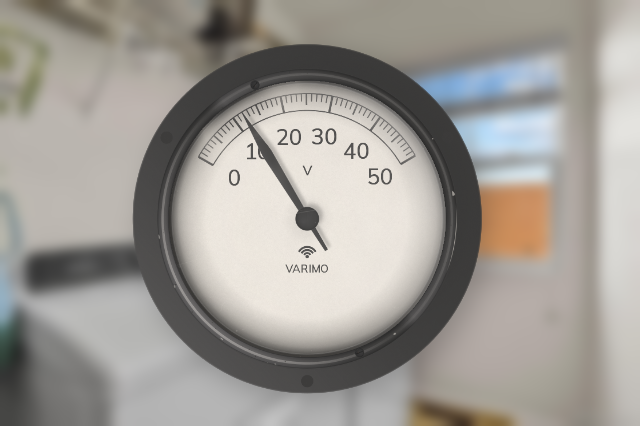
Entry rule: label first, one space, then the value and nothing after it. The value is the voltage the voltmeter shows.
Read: 12 V
